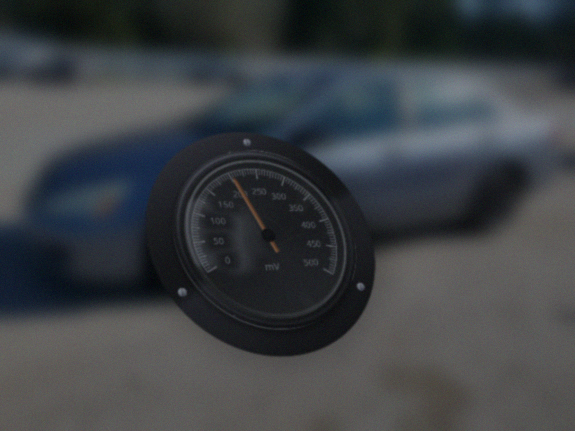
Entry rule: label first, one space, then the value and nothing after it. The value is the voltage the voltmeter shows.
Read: 200 mV
